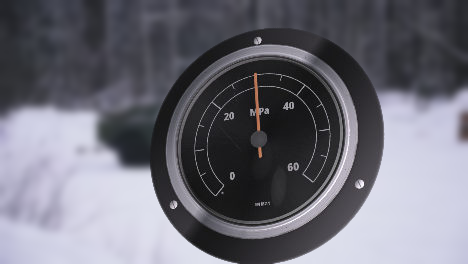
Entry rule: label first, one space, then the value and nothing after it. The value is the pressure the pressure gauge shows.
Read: 30 MPa
